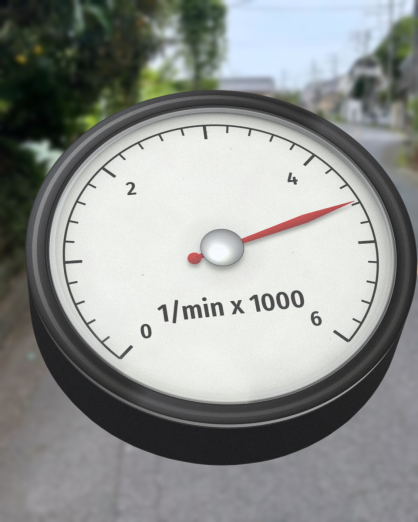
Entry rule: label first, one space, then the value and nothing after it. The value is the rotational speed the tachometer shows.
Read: 4600 rpm
